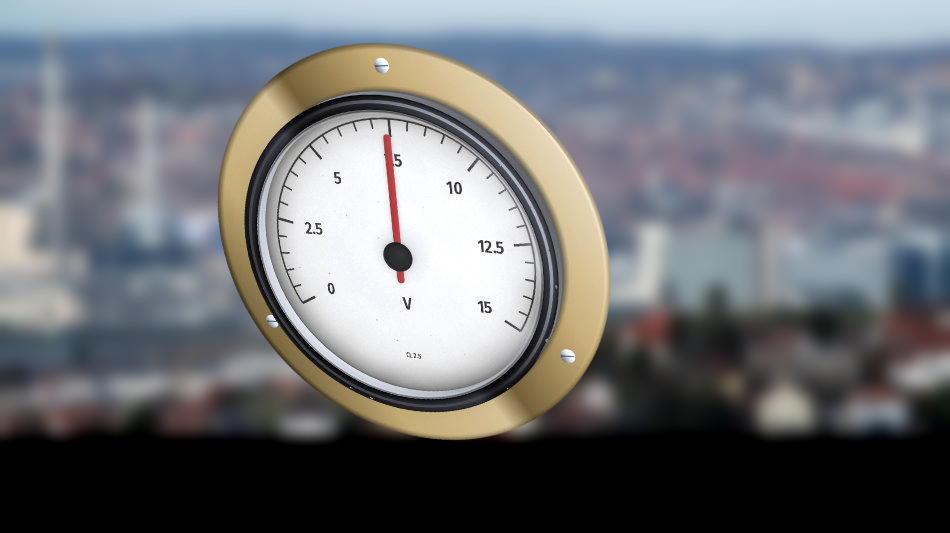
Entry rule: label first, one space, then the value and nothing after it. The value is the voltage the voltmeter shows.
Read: 7.5 V
